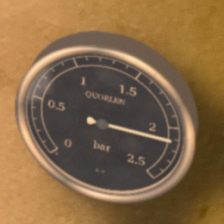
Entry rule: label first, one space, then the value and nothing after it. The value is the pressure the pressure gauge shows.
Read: 2.1 bar
